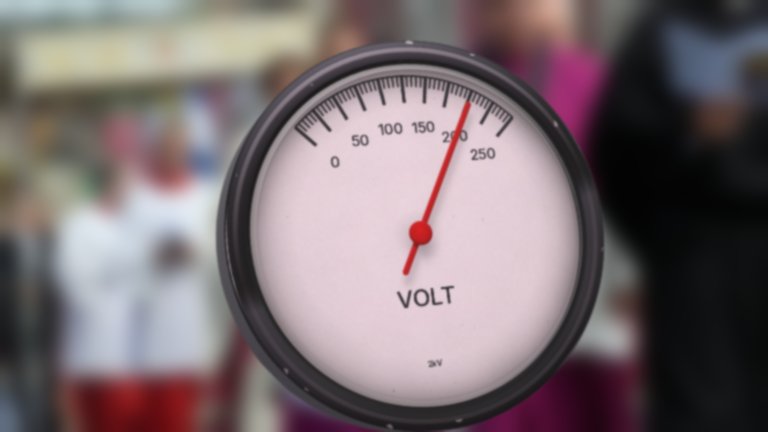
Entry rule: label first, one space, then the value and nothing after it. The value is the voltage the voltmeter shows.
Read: 200 V
